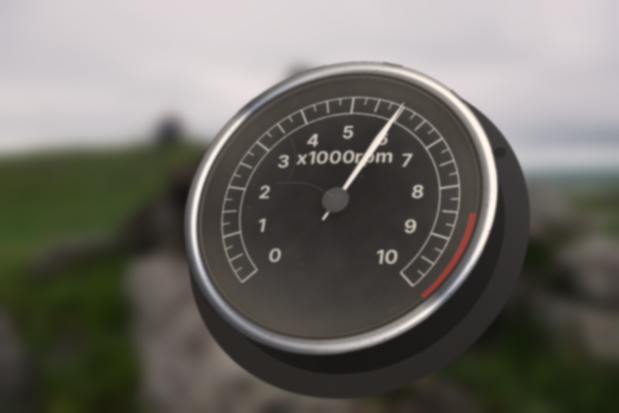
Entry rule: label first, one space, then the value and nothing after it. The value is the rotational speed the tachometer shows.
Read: 6000 rpm
